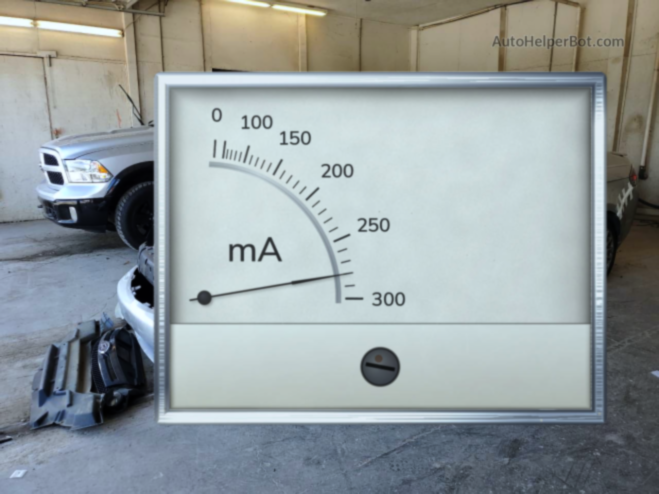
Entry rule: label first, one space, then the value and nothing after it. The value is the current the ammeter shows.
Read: 280 mA
